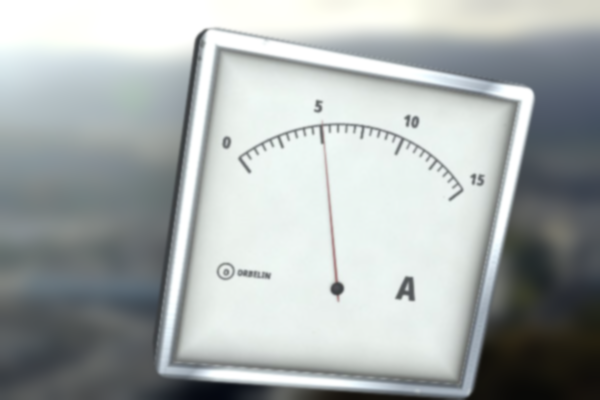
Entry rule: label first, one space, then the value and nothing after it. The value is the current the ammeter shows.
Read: 5 A
